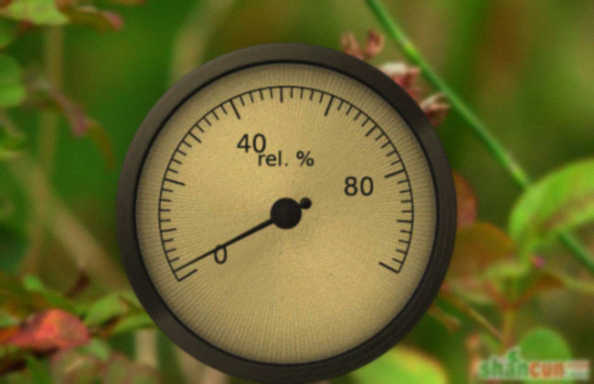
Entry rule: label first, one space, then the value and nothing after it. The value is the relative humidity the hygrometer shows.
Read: 2 %
